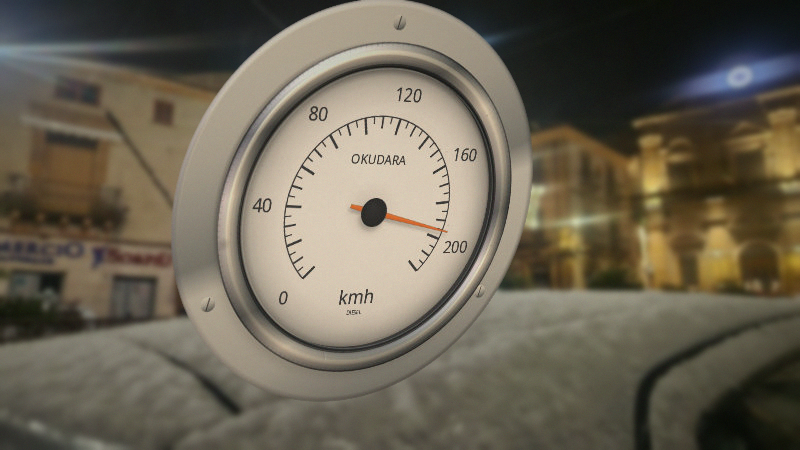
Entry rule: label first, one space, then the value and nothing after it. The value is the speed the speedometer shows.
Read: 195 km/h
